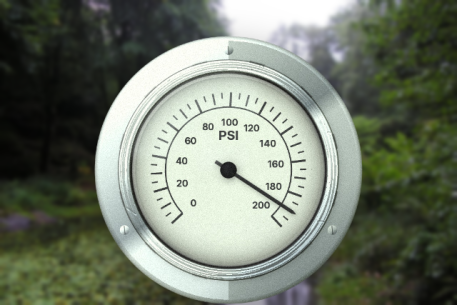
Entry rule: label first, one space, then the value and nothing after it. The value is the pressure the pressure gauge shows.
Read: 190 psi
